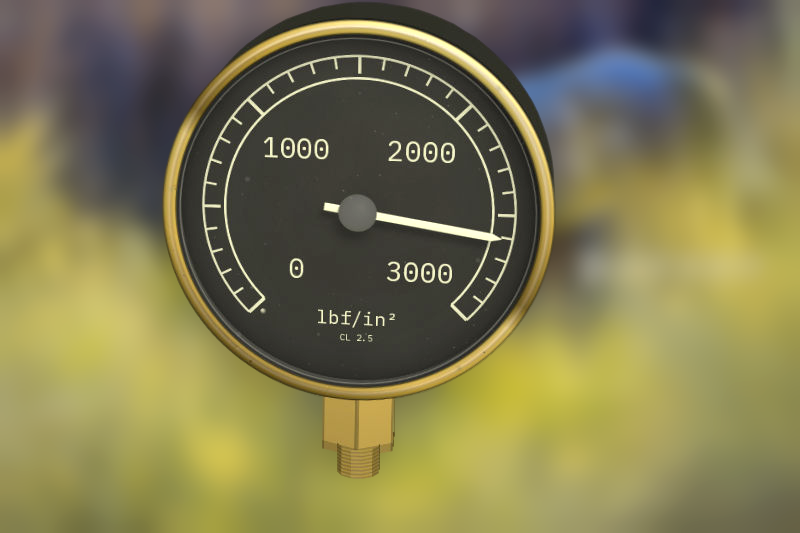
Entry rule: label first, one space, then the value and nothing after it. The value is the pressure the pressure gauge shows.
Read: 2600 psi
